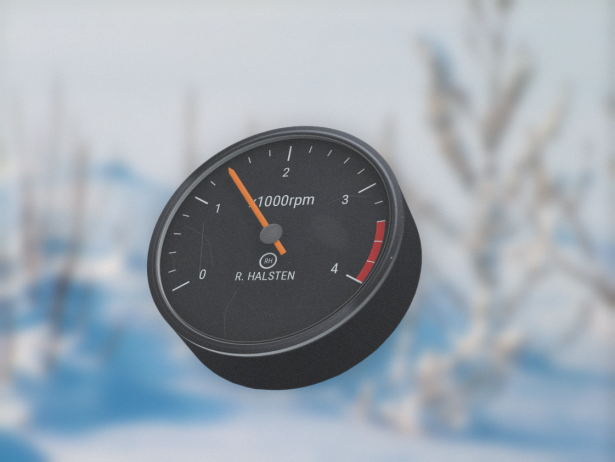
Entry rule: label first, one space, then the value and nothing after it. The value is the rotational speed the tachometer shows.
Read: 1400 rpm
